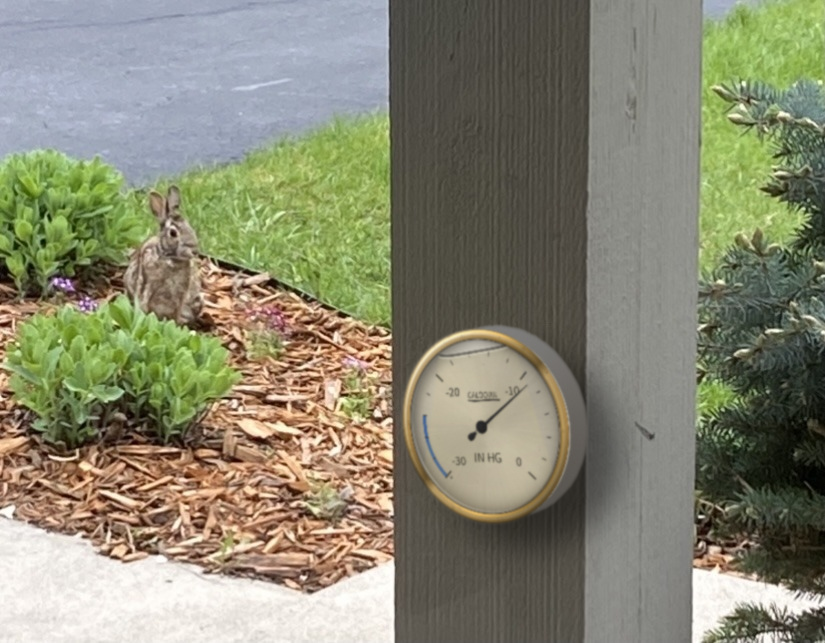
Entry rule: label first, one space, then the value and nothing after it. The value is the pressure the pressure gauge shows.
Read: -9 inHg
